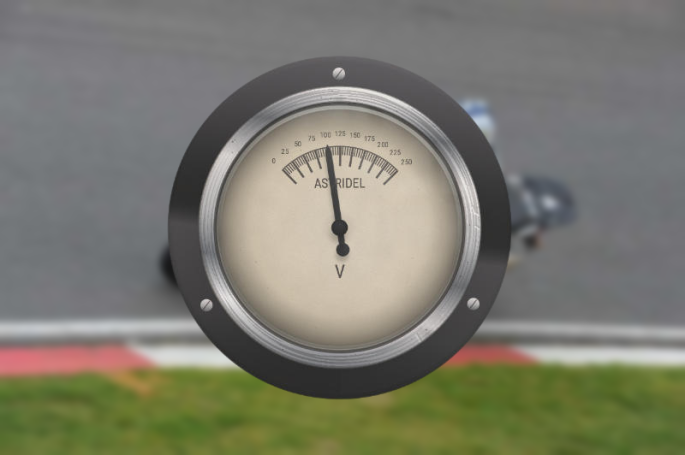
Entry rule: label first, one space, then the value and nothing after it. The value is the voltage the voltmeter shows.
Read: 100 V
